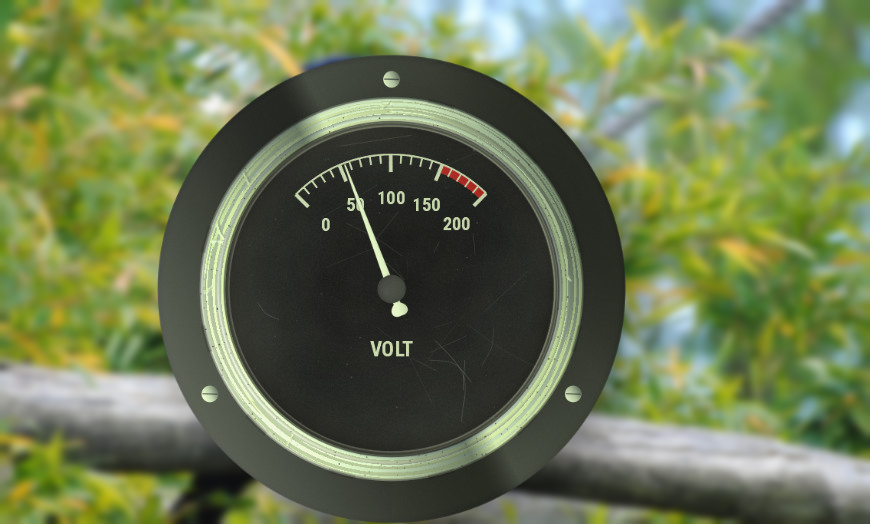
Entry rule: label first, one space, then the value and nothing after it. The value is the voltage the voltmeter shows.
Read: 55 V
